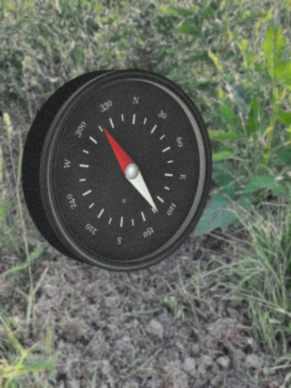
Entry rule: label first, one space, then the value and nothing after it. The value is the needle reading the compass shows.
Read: 315 °
